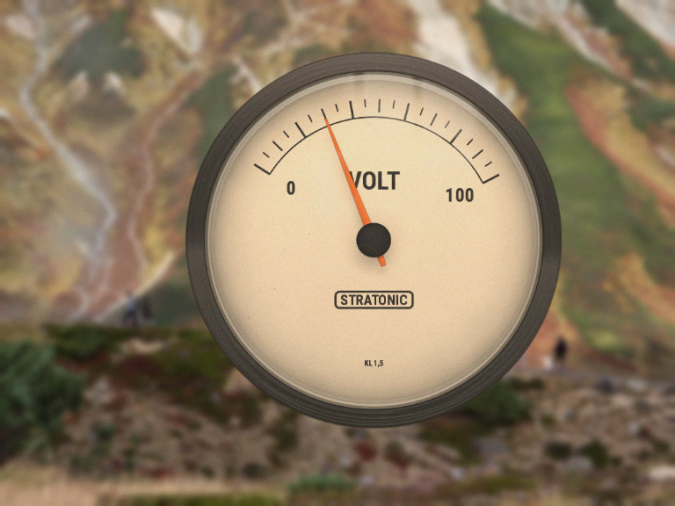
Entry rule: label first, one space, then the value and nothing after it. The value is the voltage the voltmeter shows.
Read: 30 V
